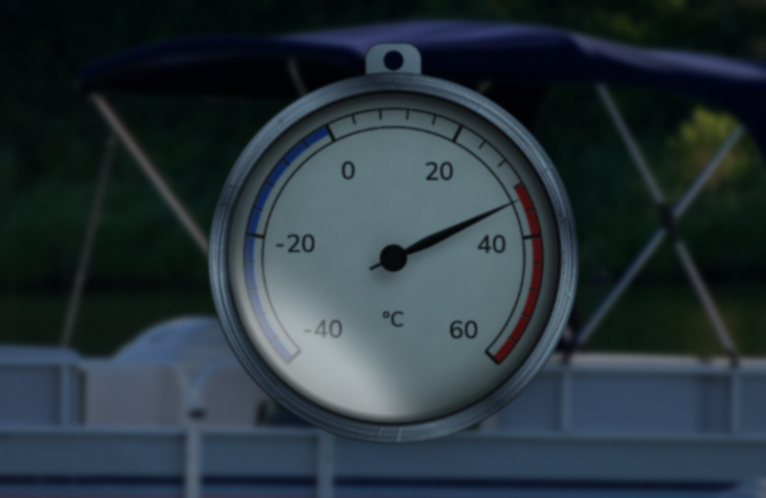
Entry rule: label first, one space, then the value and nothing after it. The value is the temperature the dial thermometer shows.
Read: 34 °C
